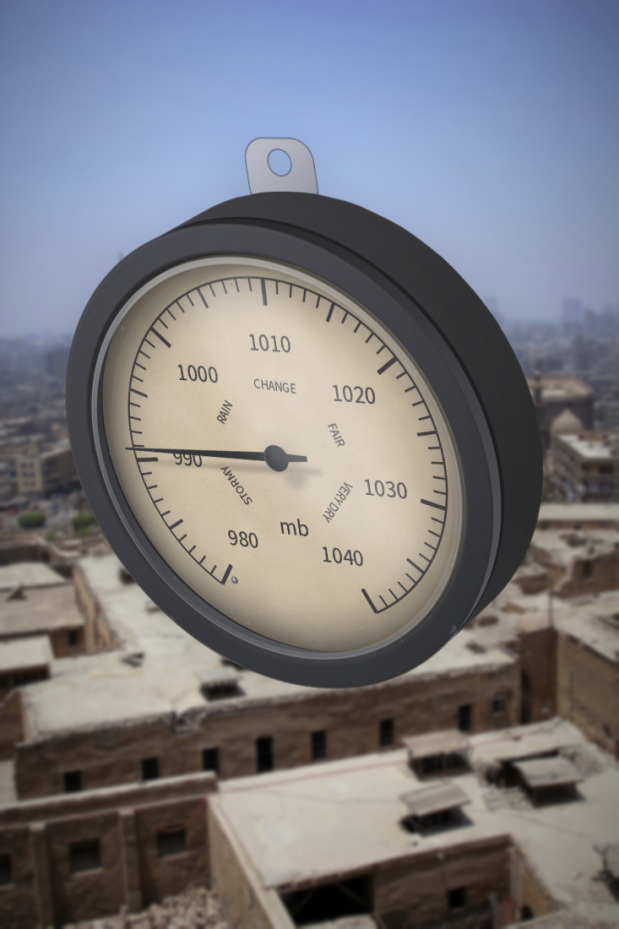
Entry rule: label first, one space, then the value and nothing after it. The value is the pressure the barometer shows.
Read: 991 mbar
